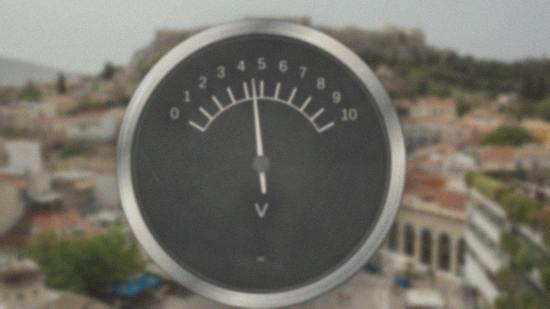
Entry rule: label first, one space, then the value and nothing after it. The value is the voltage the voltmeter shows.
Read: 4.5 V
